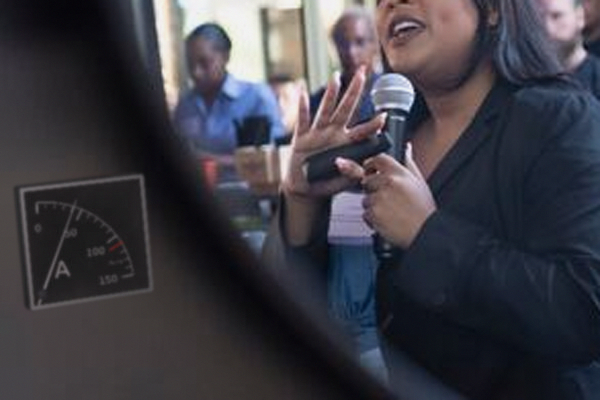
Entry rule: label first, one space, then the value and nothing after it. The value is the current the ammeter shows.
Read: 40 A
